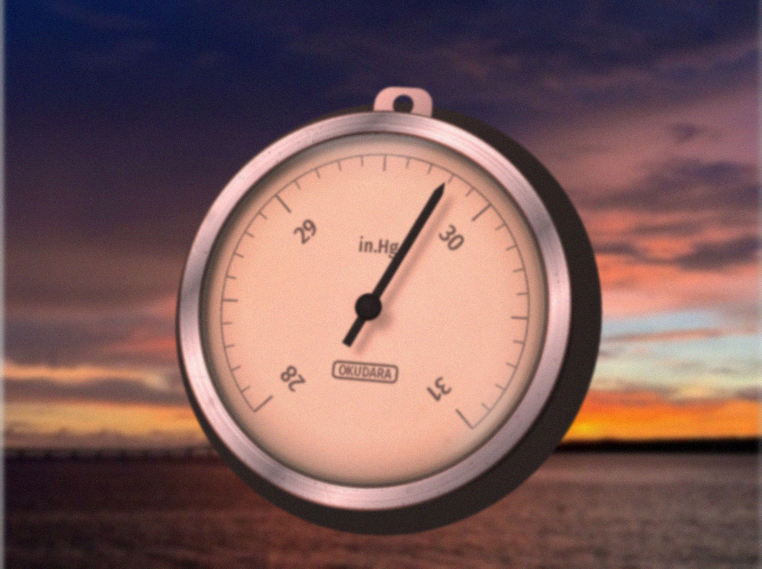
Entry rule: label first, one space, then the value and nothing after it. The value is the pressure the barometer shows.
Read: 29.8 inHg
